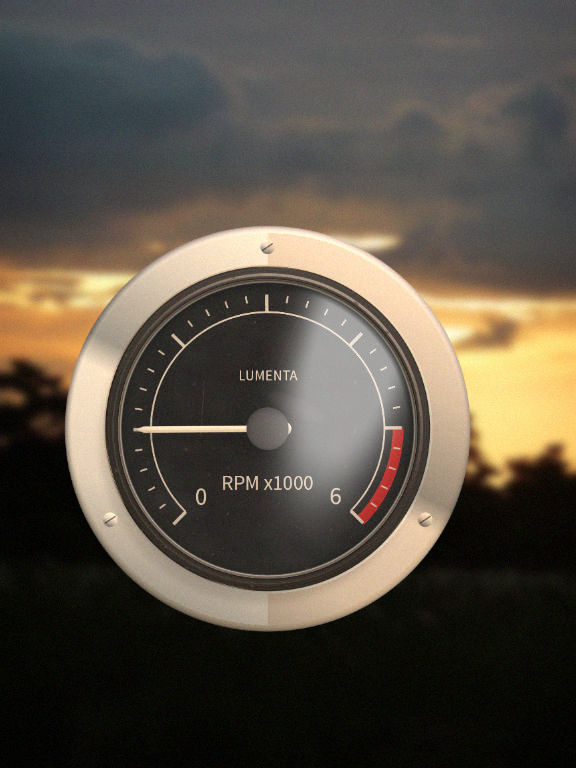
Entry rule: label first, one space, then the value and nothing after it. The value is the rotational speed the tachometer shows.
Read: 1000 rpm
